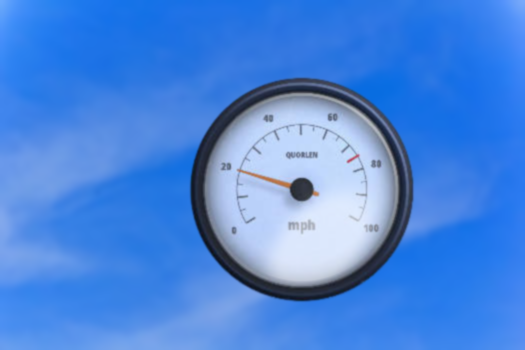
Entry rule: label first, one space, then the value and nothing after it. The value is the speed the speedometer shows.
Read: 20 mph
